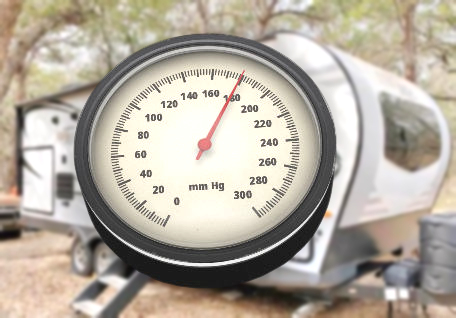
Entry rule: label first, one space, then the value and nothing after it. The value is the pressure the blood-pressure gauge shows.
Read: 180 mmHg
